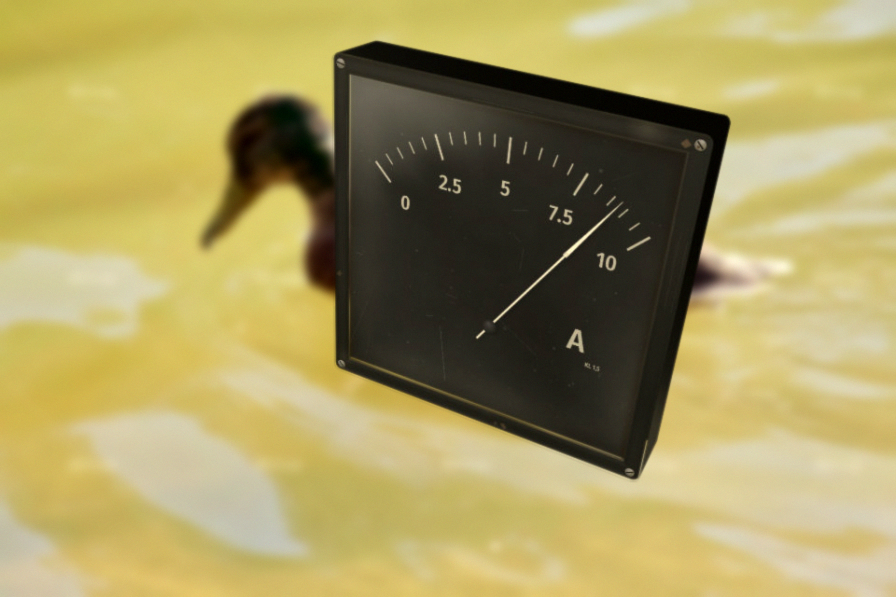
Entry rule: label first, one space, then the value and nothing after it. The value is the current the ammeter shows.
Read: 8.75 A
